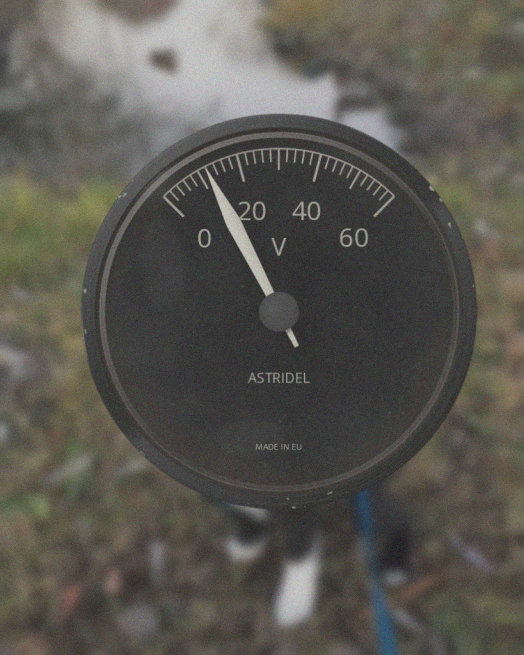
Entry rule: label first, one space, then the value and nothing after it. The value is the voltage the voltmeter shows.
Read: 12 V
